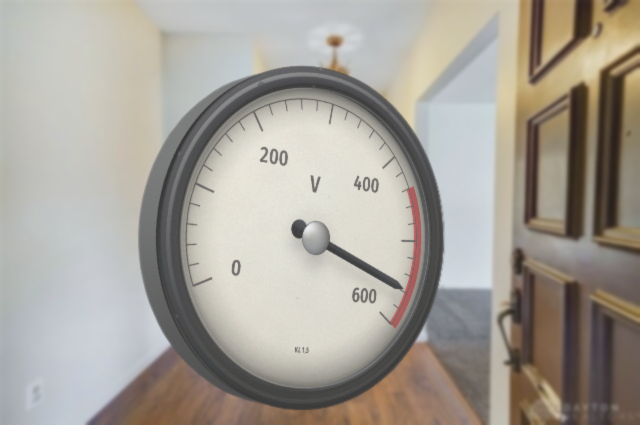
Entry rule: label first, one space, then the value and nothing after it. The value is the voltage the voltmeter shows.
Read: 560 V
